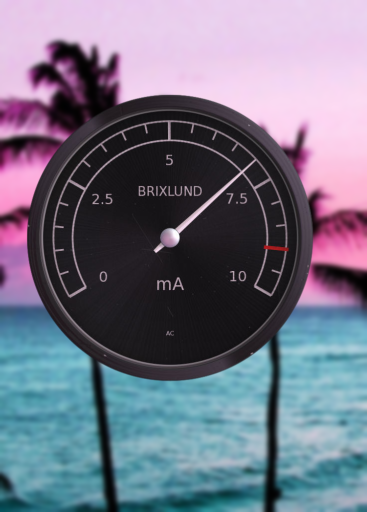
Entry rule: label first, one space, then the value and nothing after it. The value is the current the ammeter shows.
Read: 7 mA
